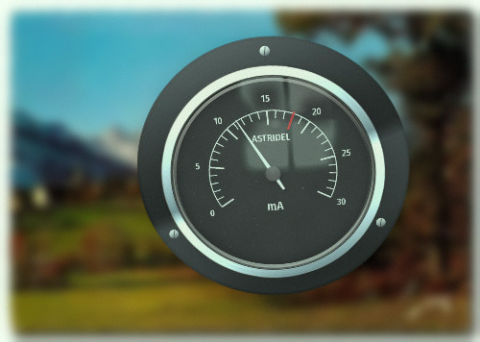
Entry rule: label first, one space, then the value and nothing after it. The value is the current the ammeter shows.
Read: 11.5 mA
